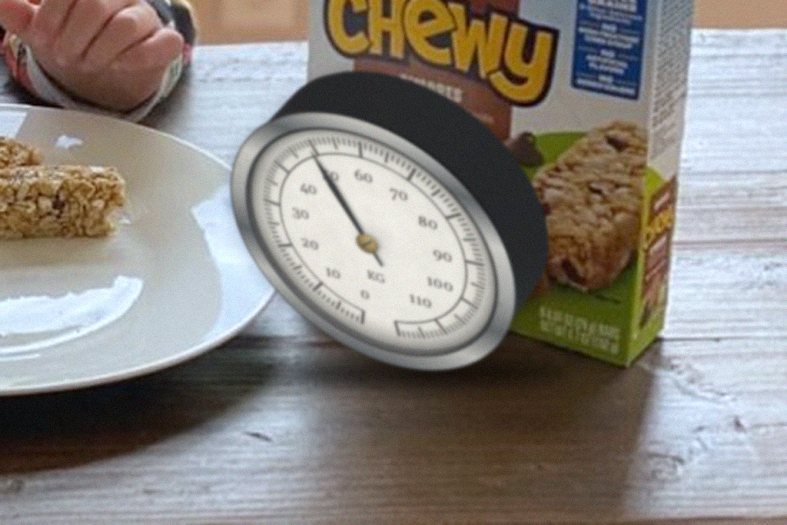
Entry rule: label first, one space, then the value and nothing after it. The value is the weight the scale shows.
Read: 50 kg
